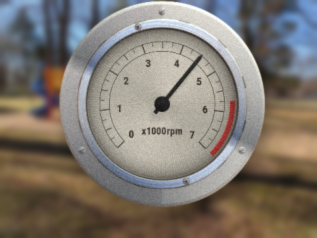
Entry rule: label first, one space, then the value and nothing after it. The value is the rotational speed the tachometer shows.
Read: 4500 rpm
